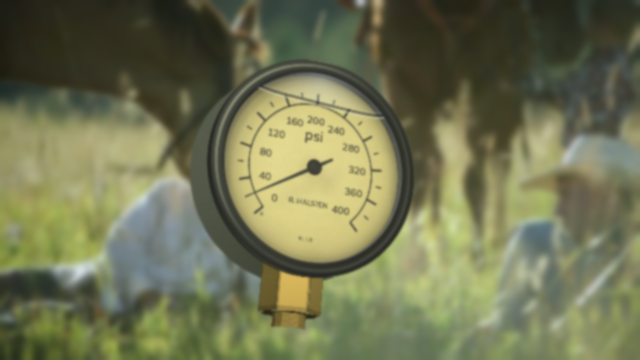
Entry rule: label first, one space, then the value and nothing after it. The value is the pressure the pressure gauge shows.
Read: 20 psi
